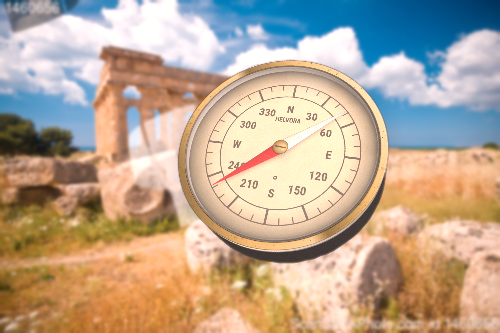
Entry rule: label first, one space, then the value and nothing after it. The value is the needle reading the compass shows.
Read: 230 °
